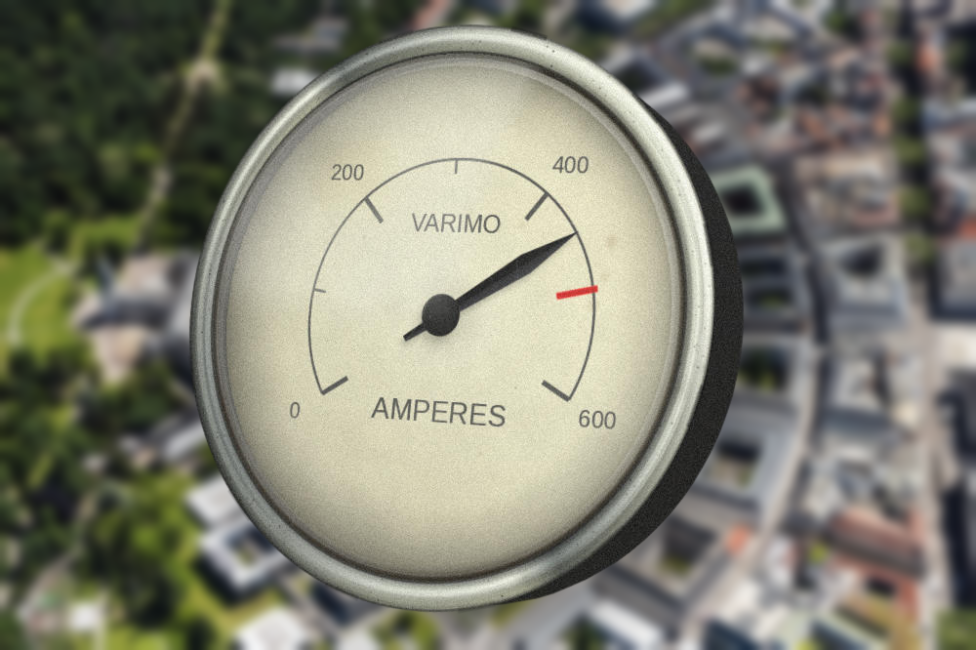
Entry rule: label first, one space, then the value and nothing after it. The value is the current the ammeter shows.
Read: 450 A
